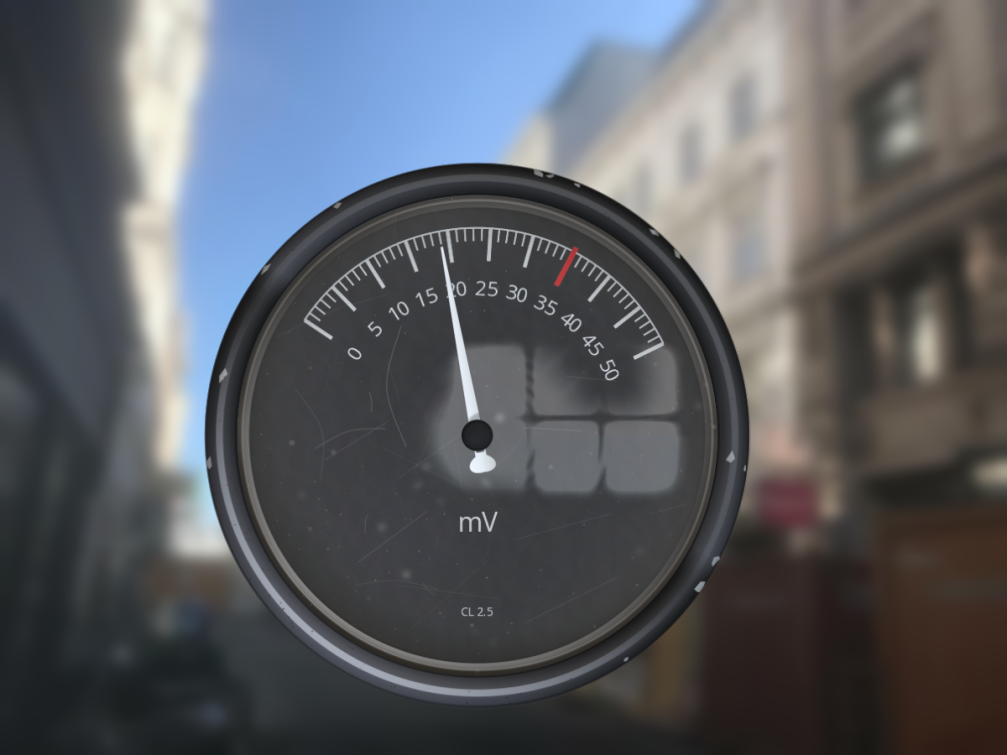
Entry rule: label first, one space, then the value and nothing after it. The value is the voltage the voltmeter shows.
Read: 19 mV
